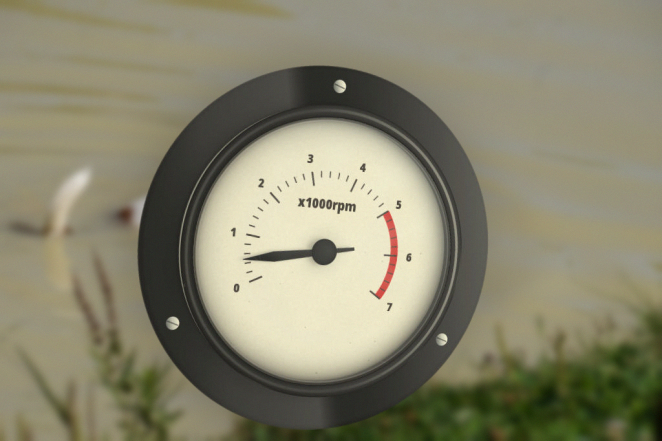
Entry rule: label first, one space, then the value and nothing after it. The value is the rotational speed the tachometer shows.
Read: 500 rpm
